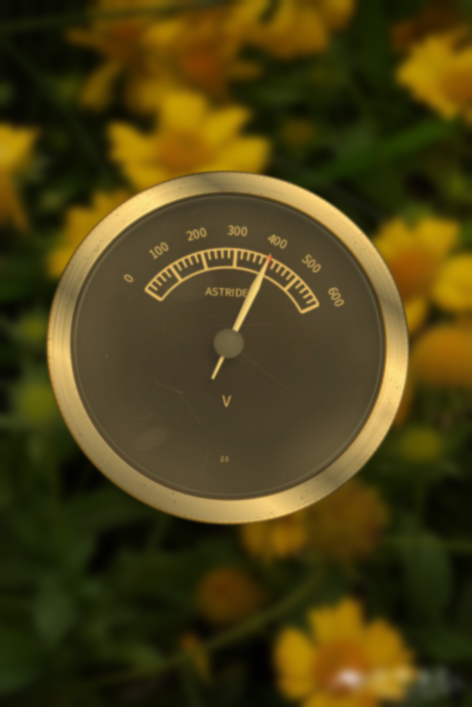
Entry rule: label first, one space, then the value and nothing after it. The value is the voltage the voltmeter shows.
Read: 400 V
